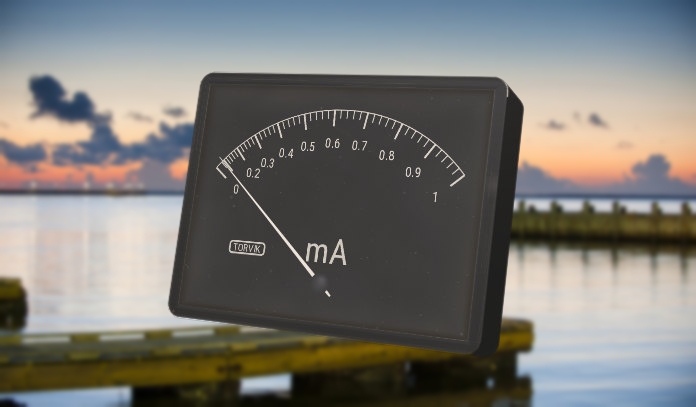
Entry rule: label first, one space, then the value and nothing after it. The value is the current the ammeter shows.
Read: 0.1 mA
